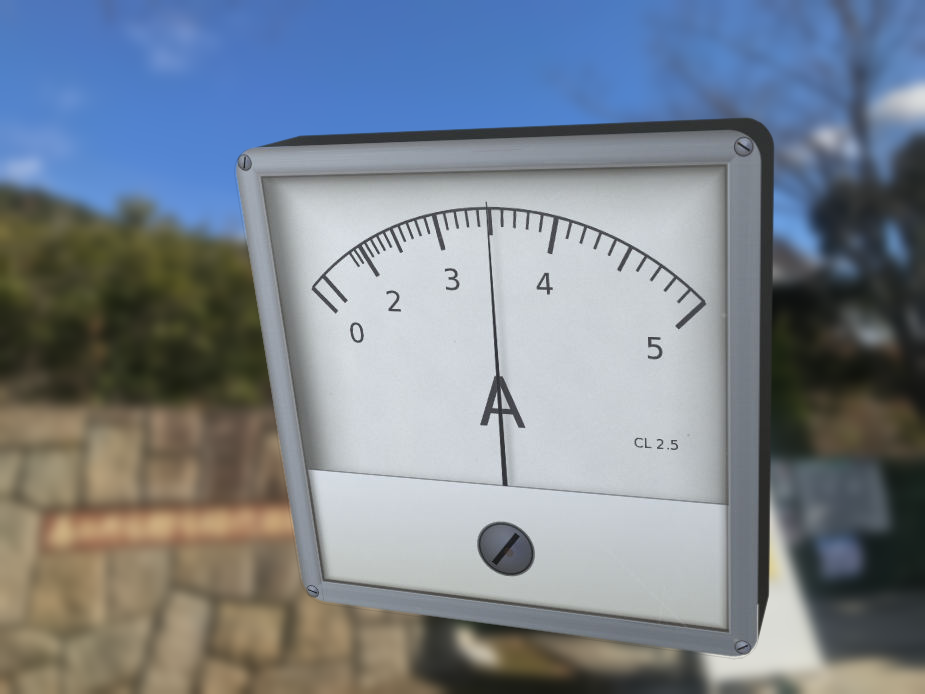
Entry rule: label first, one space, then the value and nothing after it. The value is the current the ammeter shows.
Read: 3.5 A
